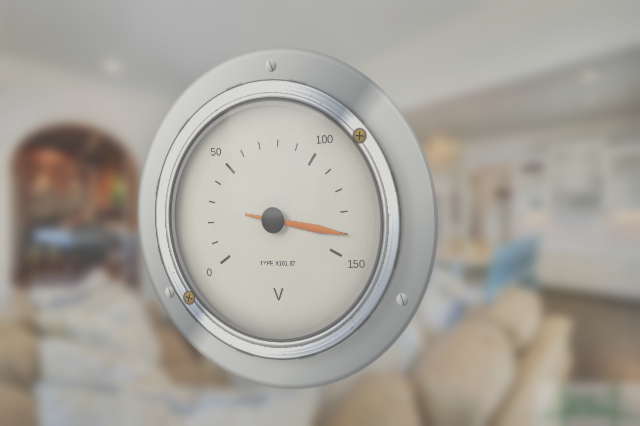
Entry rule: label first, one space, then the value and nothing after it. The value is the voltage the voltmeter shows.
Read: 140 V
